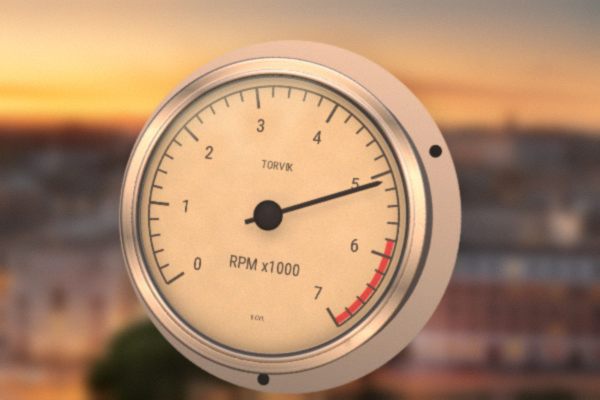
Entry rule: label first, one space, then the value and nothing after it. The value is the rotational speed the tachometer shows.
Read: 5100 rpm
